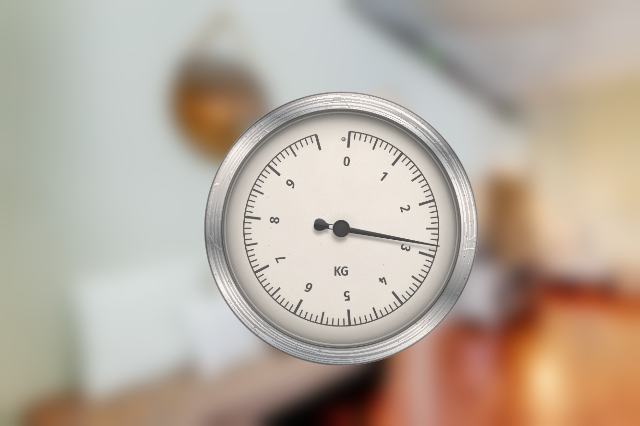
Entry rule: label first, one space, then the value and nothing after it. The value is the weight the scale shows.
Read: 2.8 kg
